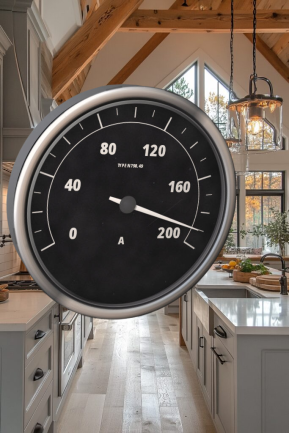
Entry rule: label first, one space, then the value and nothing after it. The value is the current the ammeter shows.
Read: 190 A
